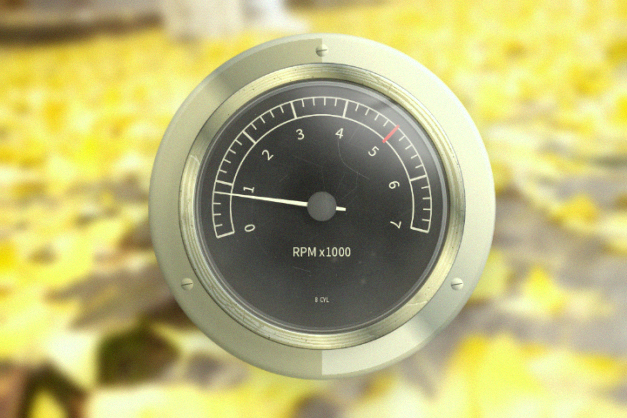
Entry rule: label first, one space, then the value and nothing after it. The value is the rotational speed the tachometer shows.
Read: 800 rpm
